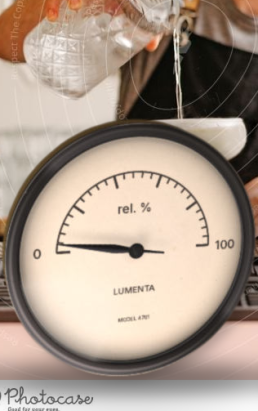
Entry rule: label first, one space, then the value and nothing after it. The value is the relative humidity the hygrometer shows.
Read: 4 %
